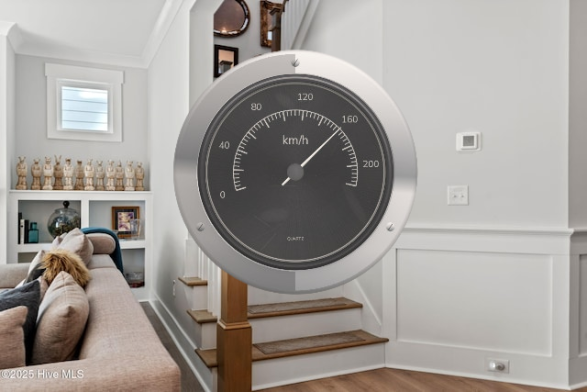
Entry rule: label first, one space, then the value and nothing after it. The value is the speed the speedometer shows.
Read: 160 km/h
